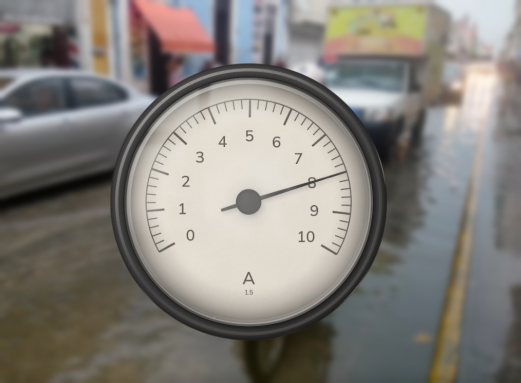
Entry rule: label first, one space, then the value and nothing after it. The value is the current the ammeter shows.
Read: 8 A
